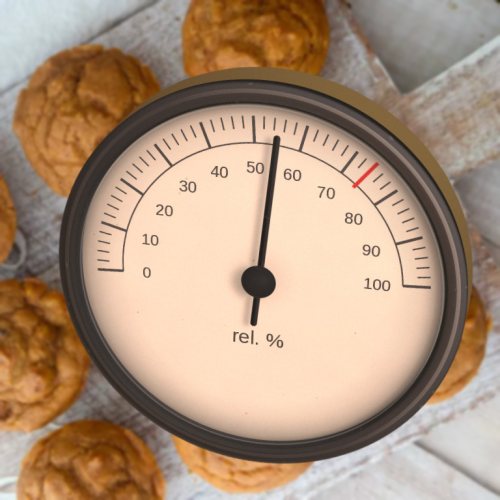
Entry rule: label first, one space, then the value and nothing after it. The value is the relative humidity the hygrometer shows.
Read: 55 %
